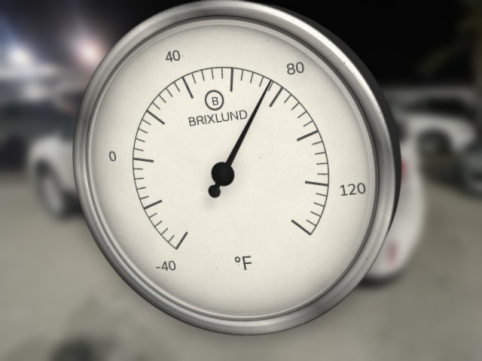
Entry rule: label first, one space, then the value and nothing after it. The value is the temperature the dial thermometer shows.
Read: 76 °F
